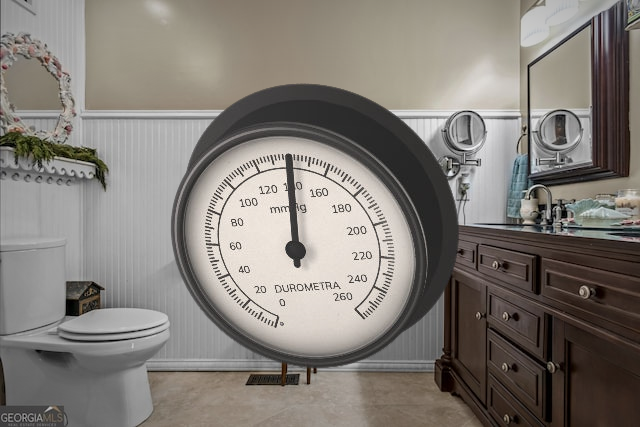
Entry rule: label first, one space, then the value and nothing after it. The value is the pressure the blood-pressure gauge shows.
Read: 140 mmHg
